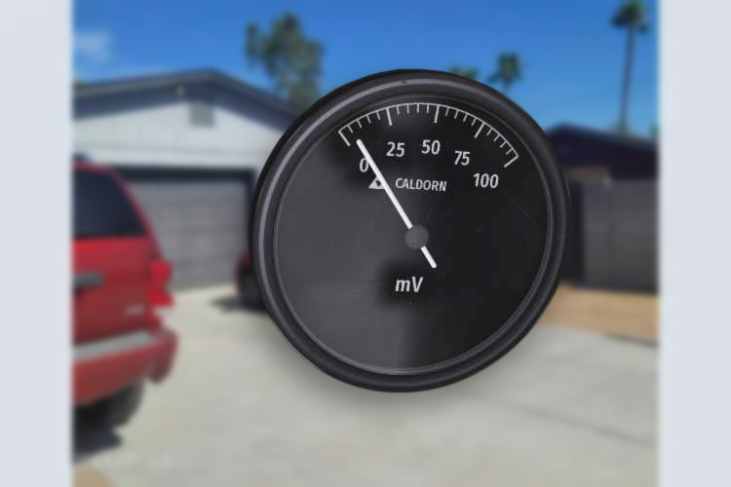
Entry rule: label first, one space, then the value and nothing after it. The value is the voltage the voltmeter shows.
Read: 5 mV
